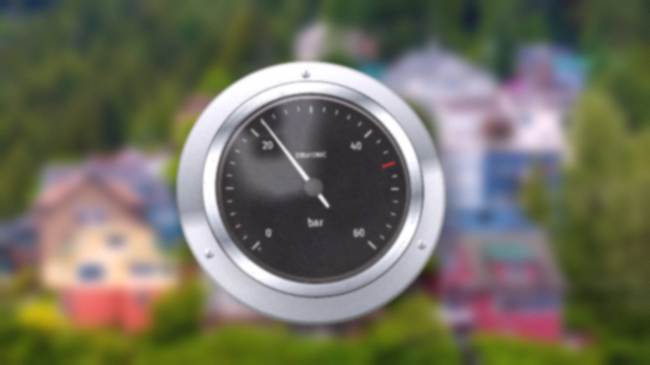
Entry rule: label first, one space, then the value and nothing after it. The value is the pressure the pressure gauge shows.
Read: 22 bar
